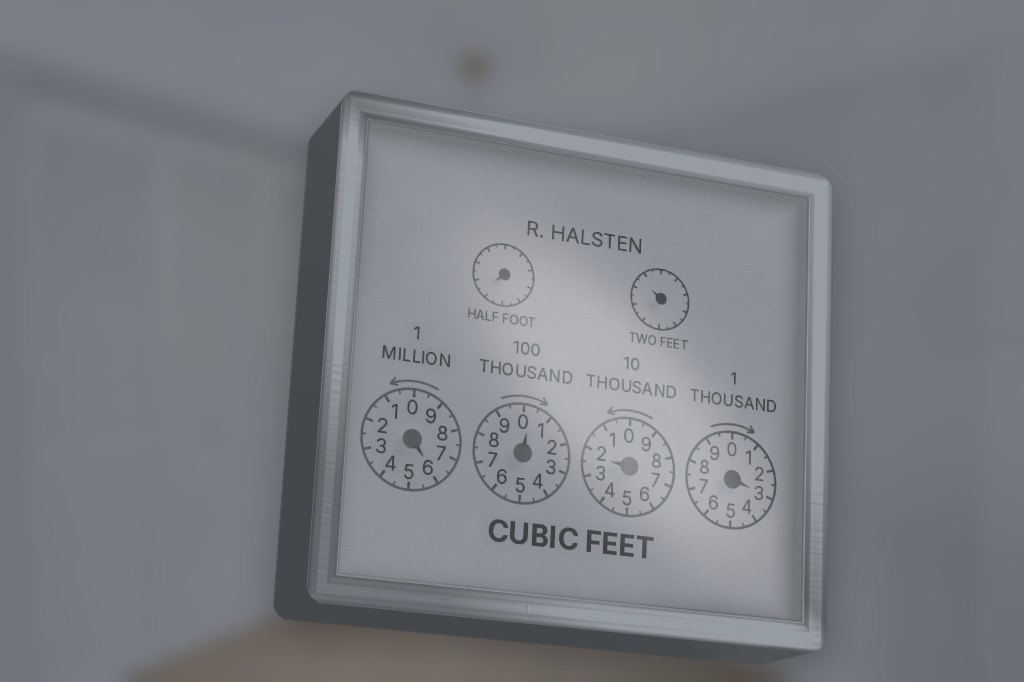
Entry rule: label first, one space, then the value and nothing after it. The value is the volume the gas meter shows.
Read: 602300 ft³
